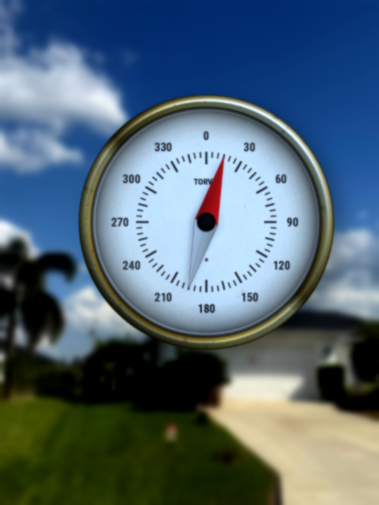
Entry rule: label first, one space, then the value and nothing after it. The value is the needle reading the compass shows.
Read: 15 °
